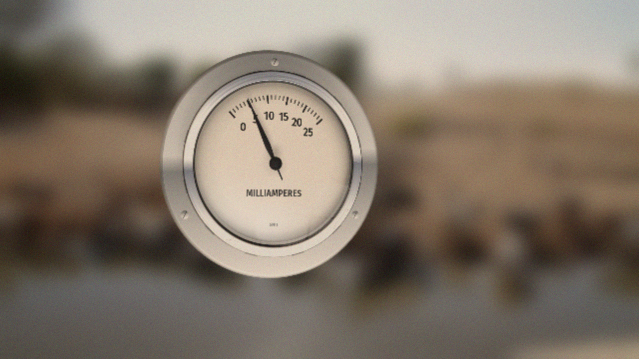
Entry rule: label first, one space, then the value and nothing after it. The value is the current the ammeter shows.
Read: 5 mA
